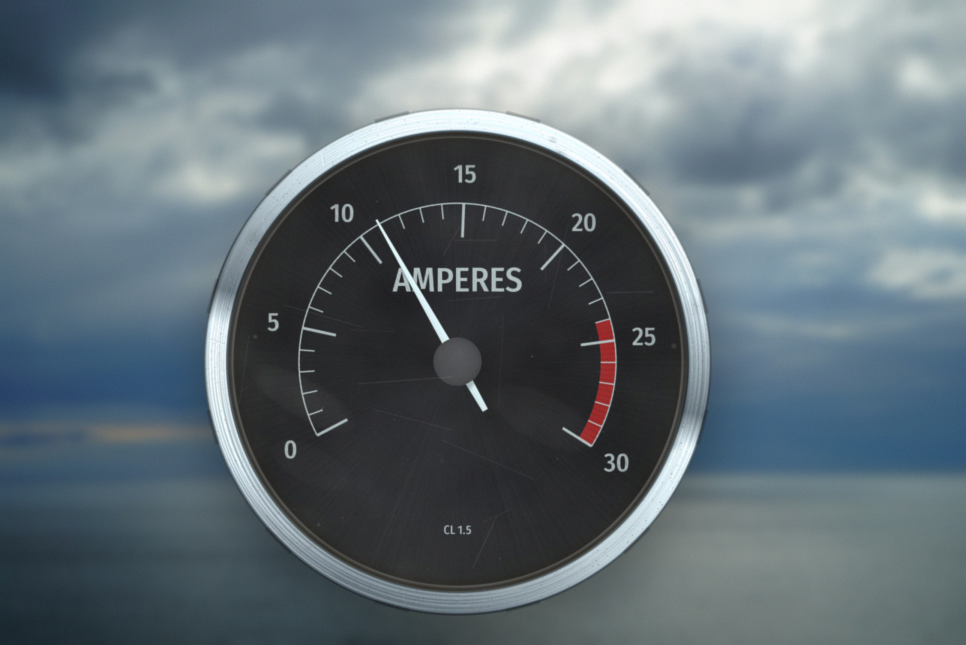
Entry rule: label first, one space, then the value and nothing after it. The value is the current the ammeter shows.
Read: 11 A
